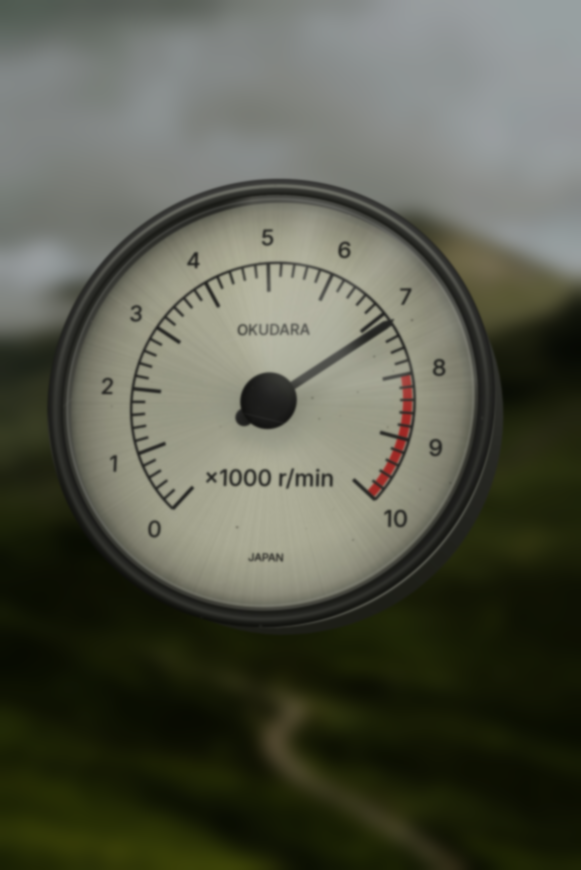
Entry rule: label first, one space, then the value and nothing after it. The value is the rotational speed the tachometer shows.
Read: 7200 rpm
